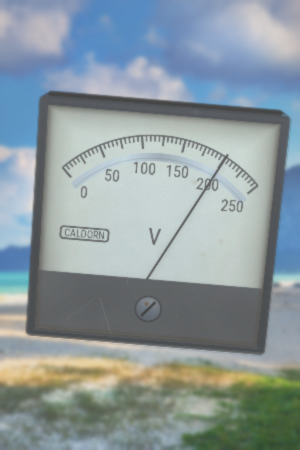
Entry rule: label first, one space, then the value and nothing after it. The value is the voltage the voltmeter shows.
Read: 200 V
